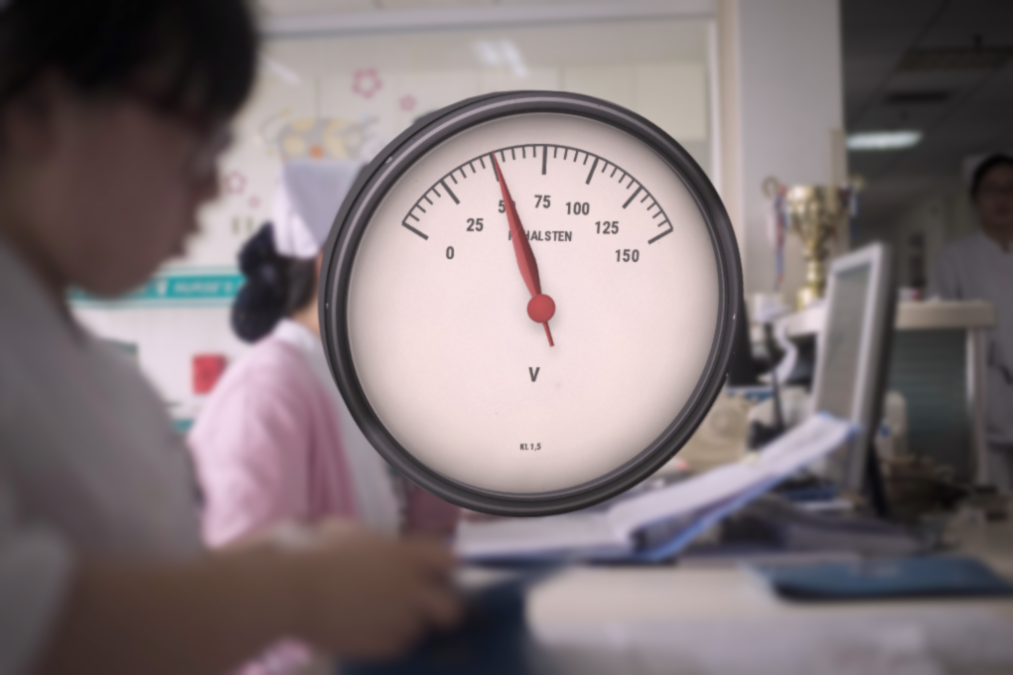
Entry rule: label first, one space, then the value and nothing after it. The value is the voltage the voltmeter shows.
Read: 50 V
